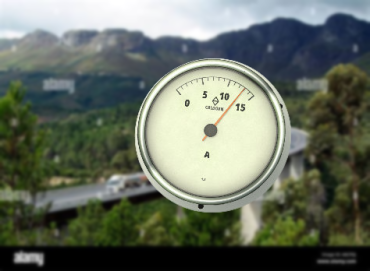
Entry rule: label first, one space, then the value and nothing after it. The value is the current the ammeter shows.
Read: 13 A
